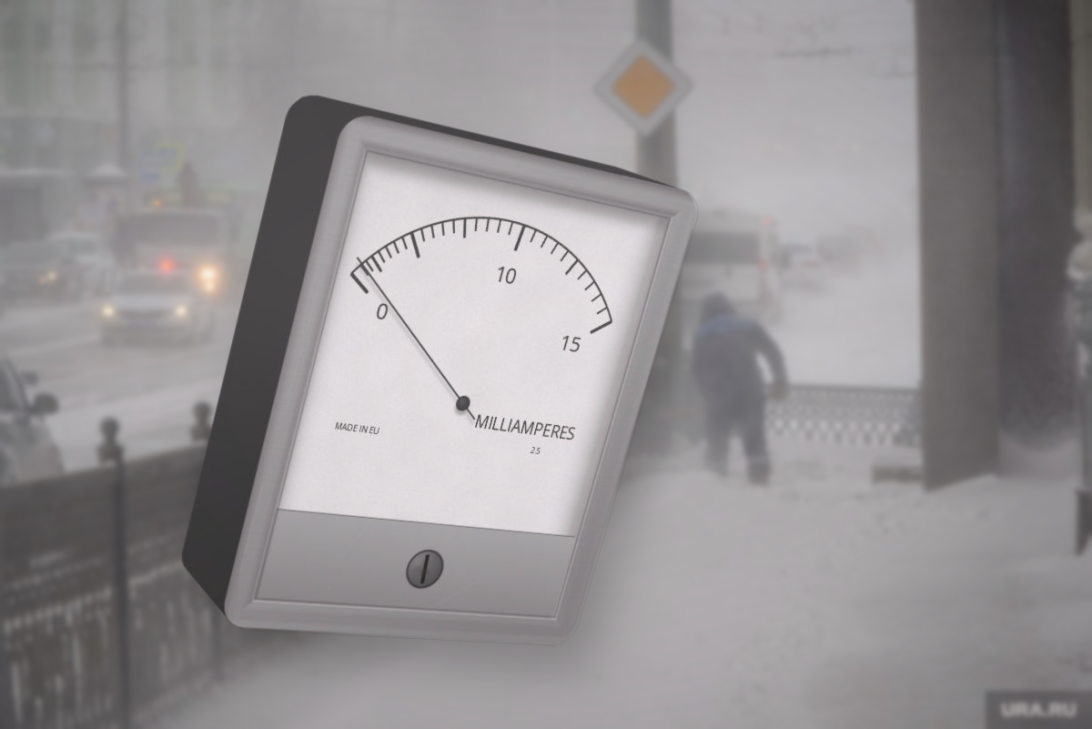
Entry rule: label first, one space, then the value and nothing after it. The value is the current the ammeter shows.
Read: 1.5 mA
